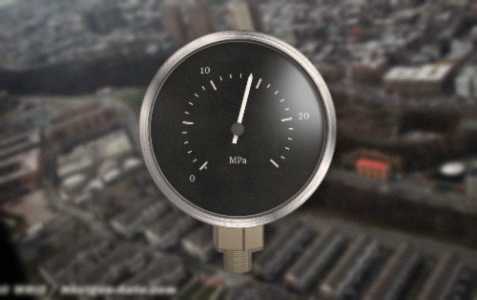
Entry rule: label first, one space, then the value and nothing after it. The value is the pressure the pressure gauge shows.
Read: 14 MPa
